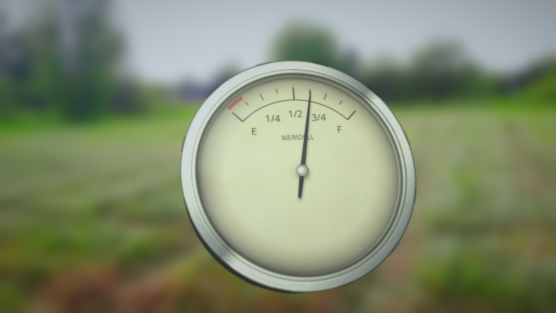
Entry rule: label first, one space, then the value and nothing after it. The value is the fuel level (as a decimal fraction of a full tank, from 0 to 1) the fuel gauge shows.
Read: 0.625
